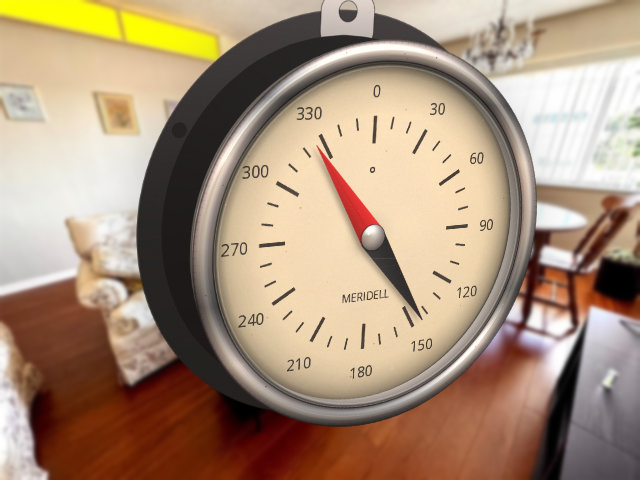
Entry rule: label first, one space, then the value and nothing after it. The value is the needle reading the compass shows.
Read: 325 °
